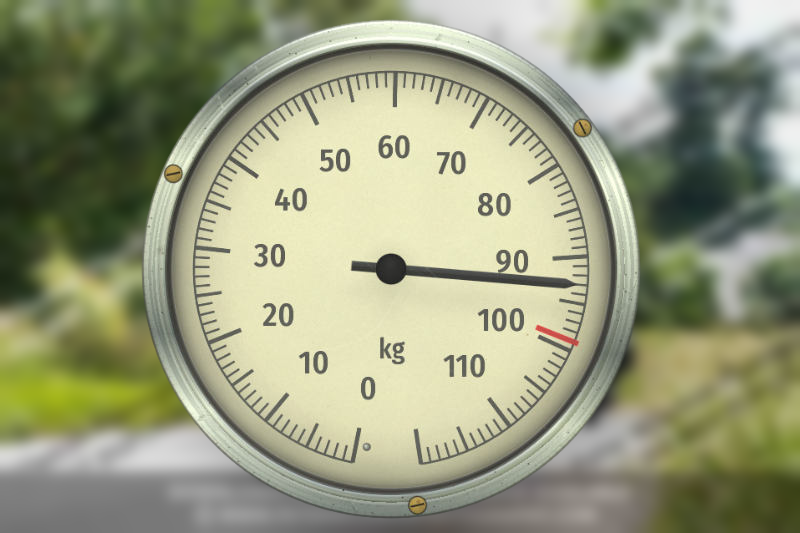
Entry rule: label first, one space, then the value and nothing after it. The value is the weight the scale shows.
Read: 93 kg
